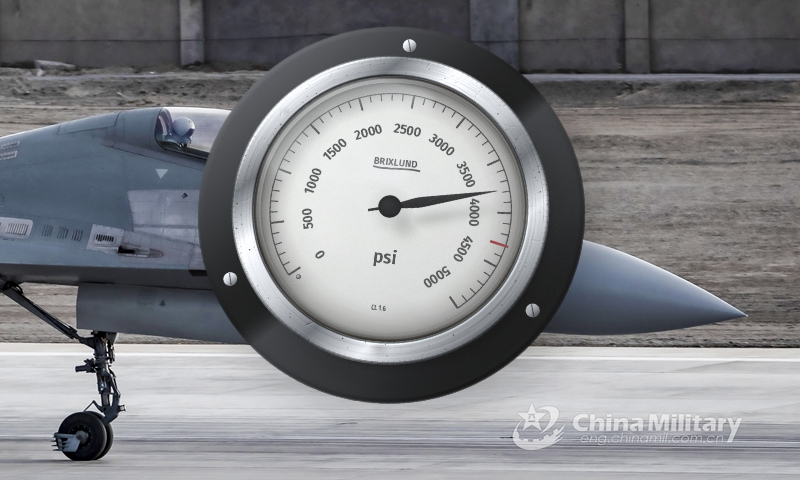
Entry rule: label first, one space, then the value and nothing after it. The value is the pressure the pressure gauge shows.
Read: 3800 psi
